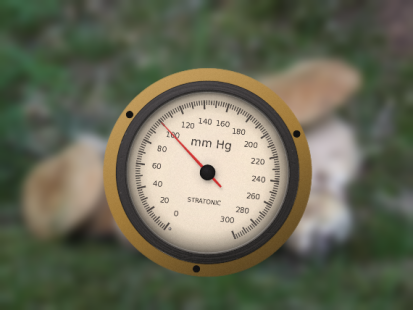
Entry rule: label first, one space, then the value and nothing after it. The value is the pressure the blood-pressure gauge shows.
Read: 100 mmHg
